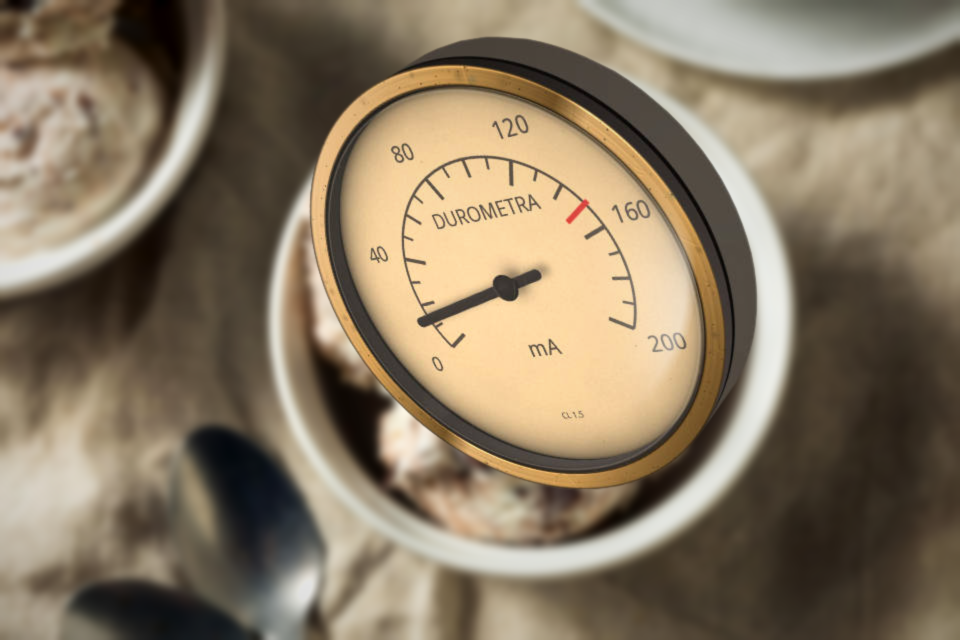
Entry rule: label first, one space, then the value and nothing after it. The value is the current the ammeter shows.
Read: 15 mA
